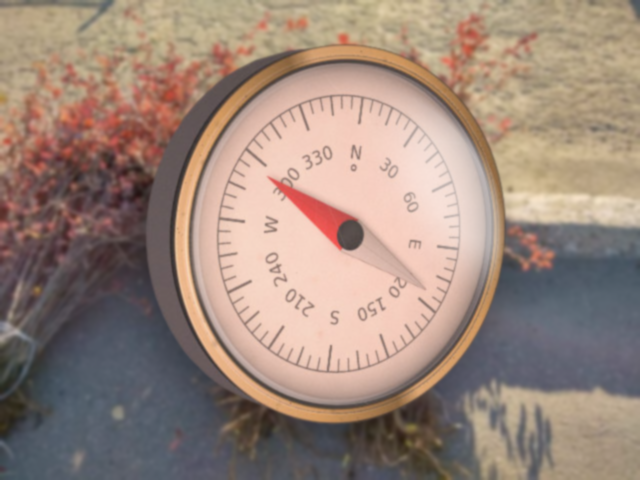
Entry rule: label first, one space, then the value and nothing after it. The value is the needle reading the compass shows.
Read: 295 °
